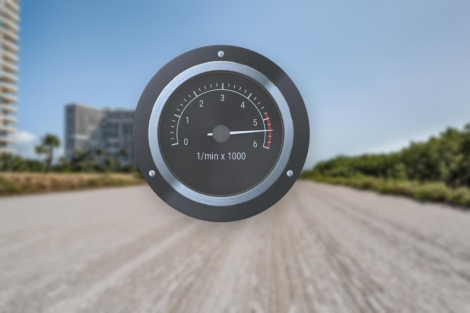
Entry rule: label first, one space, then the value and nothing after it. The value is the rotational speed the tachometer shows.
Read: 5400 rpm
